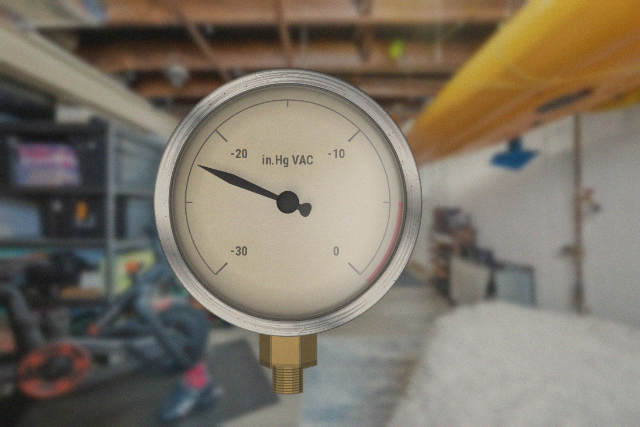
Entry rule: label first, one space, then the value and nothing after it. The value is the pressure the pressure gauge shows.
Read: -22.5 inHg
